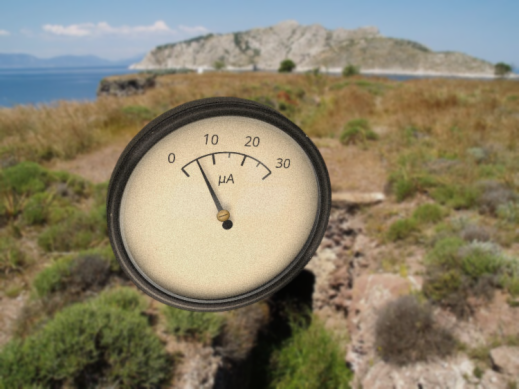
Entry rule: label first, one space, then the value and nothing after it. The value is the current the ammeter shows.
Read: 5 µA
